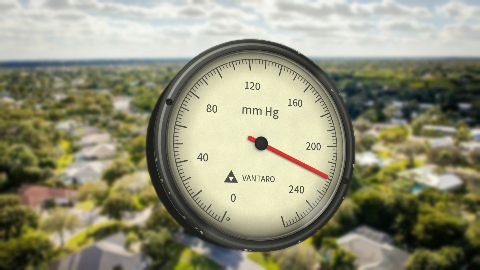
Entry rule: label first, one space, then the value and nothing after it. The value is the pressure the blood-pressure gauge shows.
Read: 220 mmHg
